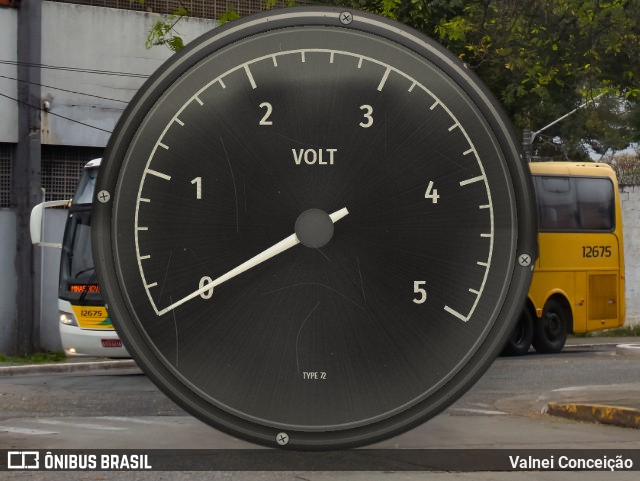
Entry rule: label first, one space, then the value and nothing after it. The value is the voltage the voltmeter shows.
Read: 0 V
